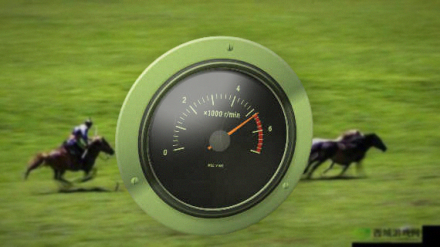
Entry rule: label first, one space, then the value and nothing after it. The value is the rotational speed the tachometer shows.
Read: 5200 rpm
